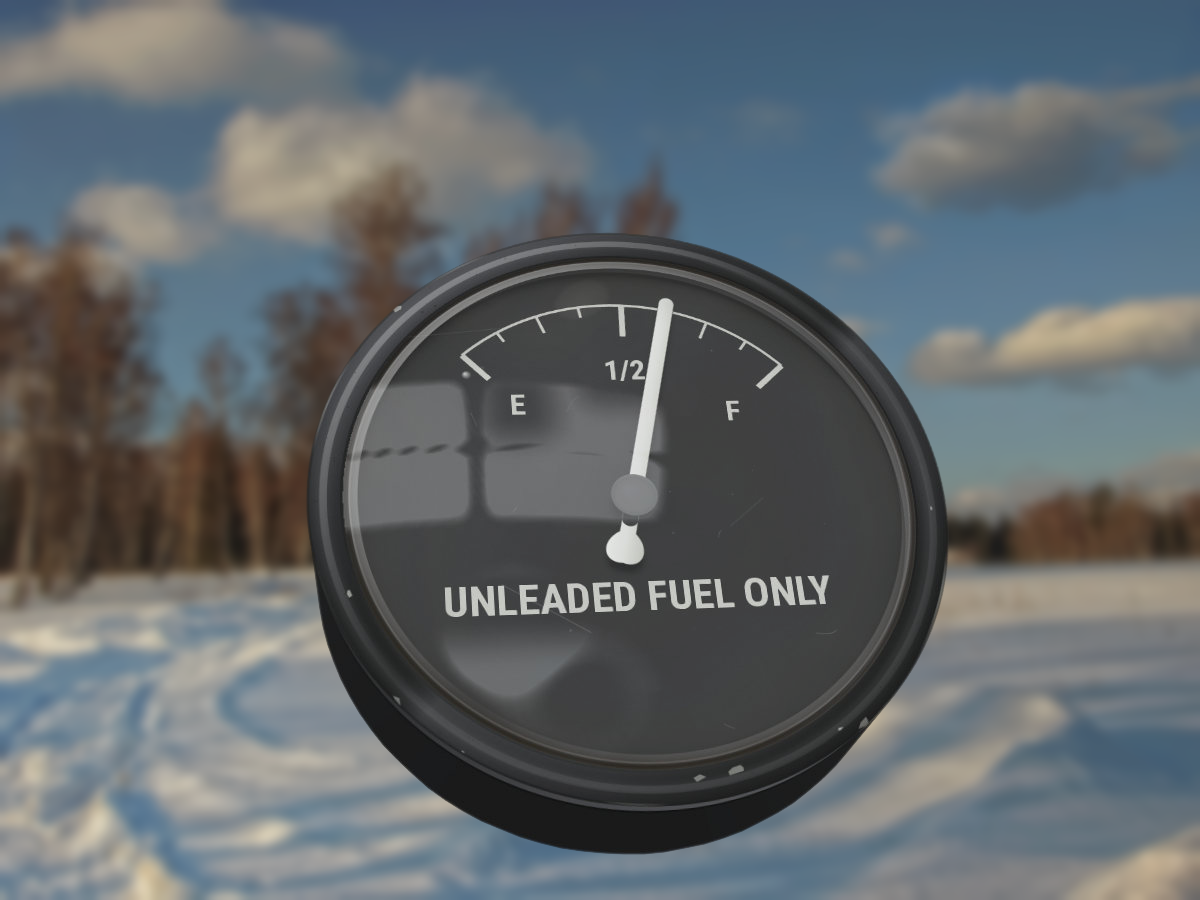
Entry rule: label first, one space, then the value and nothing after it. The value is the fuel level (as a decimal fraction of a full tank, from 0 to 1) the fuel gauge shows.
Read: 0.625
